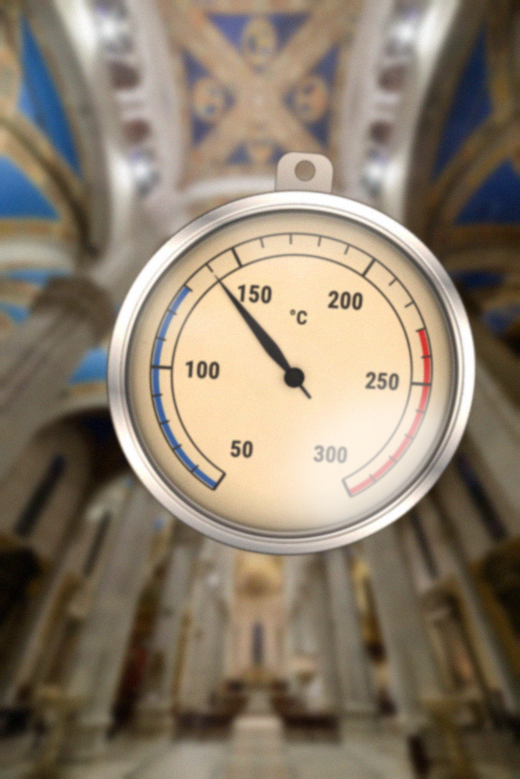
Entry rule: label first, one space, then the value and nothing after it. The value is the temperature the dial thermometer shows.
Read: 140 °C
